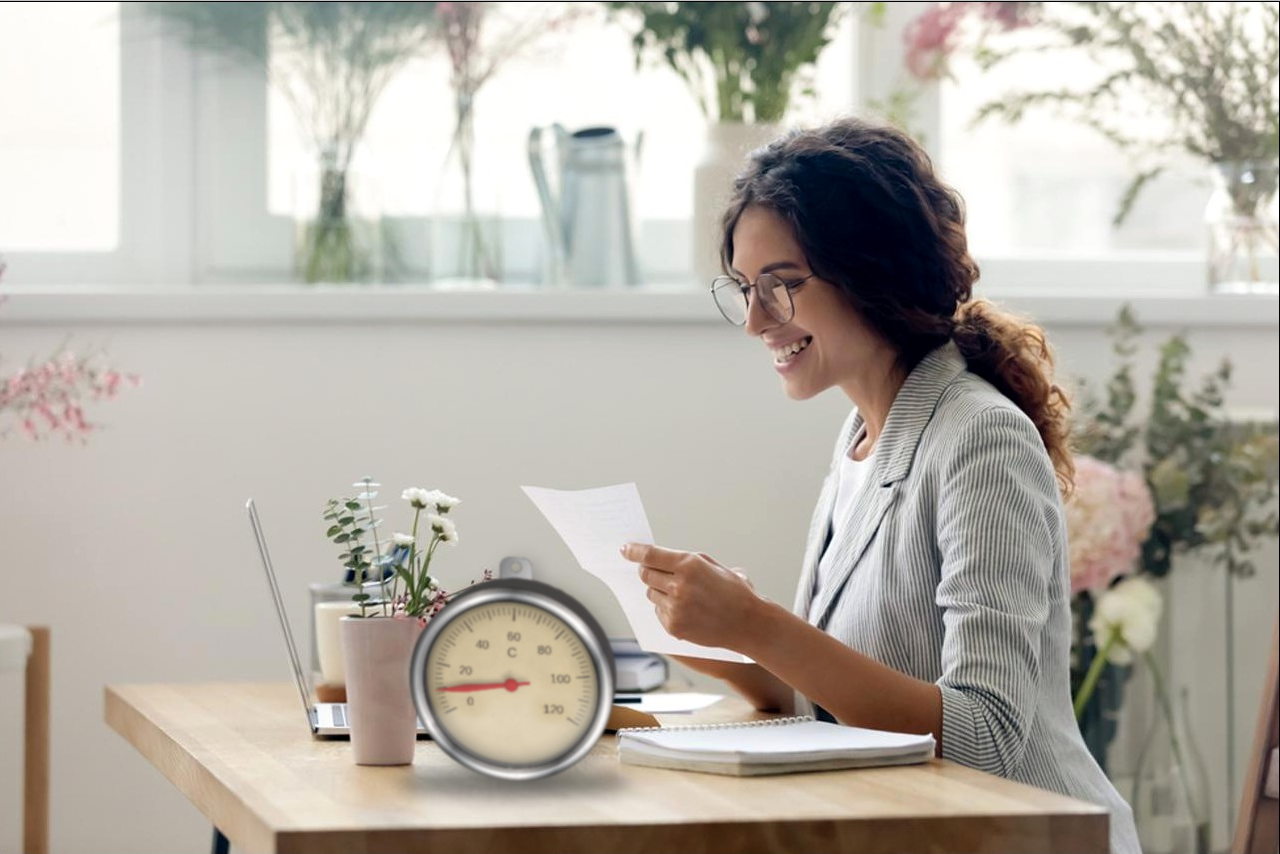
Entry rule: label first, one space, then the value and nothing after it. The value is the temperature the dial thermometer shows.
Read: 10 °C
